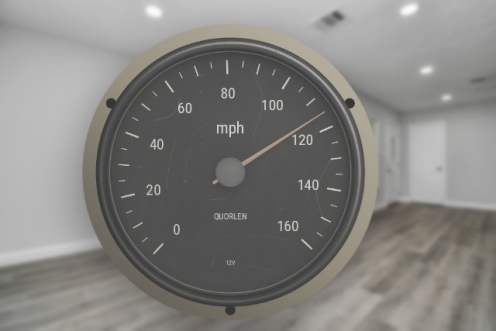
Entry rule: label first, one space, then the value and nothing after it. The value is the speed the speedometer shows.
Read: 115 mph
